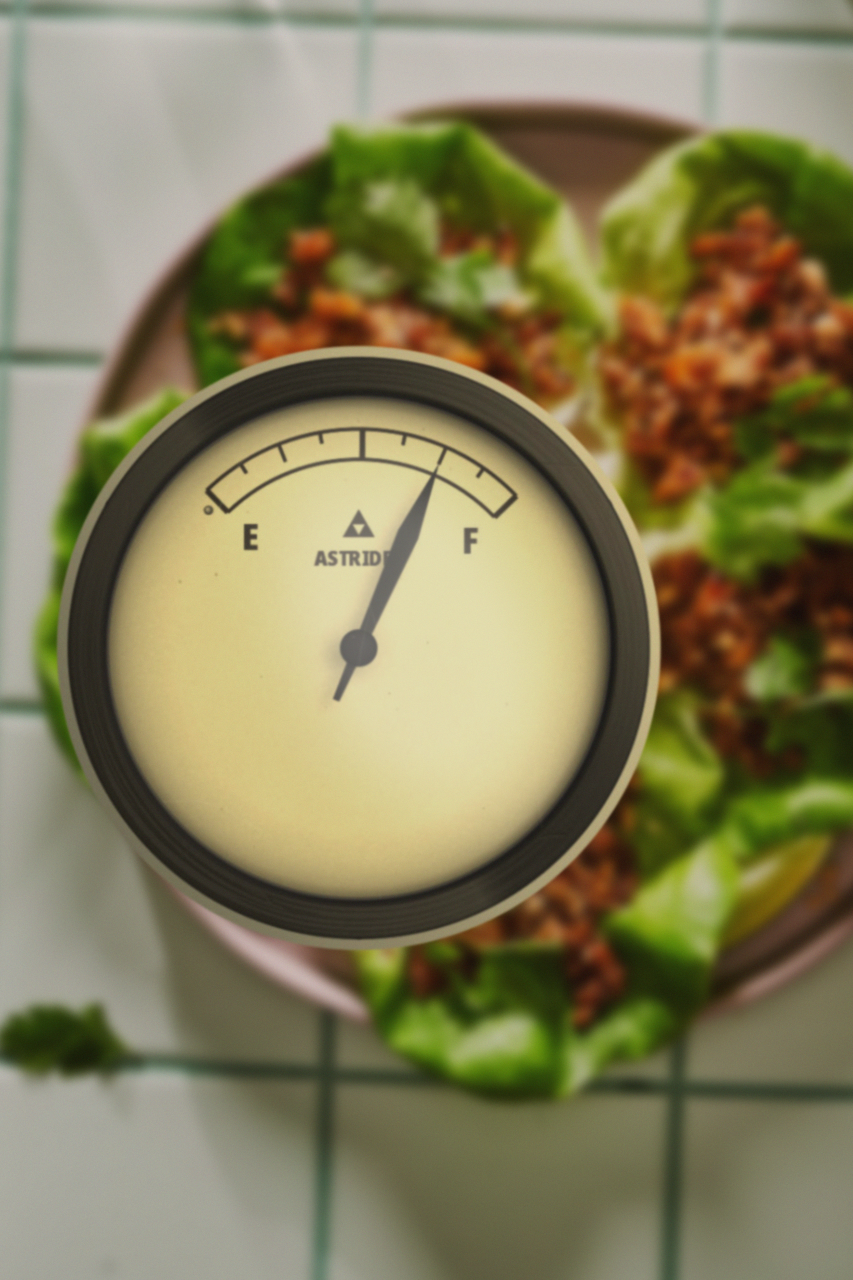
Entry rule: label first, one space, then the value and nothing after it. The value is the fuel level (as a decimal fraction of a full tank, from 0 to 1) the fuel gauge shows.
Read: 0.75
